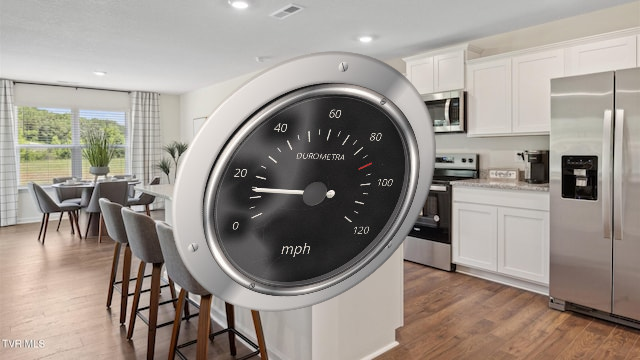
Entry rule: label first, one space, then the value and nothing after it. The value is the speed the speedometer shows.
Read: 15 mph
